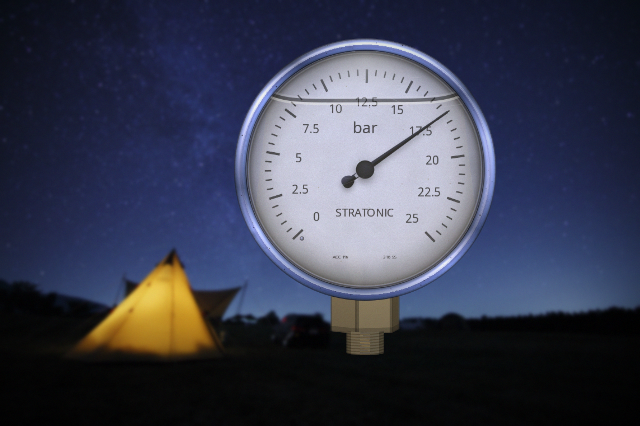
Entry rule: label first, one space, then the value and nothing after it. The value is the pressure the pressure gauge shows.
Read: 17.5 bar
